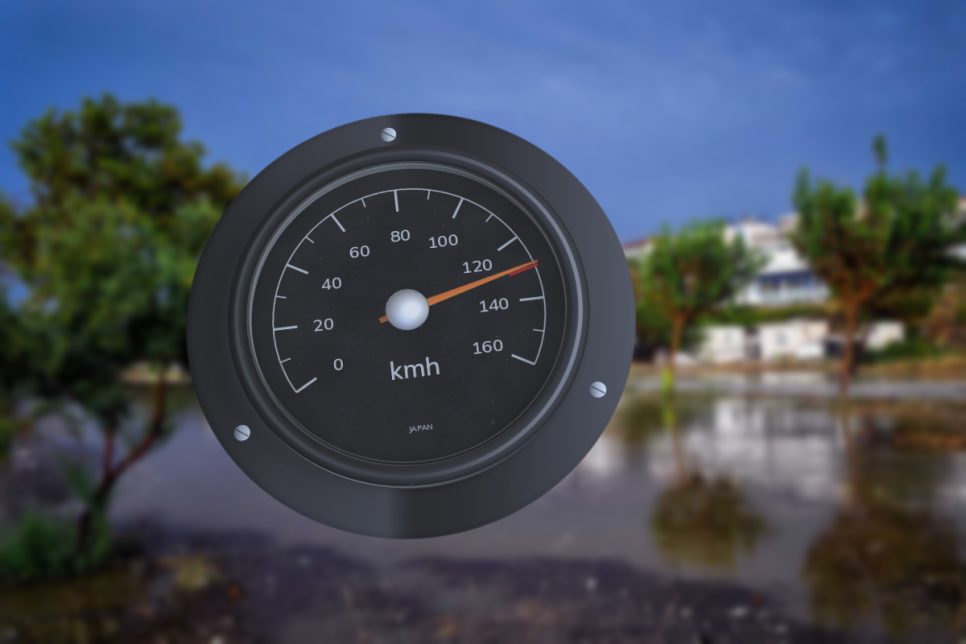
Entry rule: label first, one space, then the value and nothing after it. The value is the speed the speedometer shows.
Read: 130 km/h
